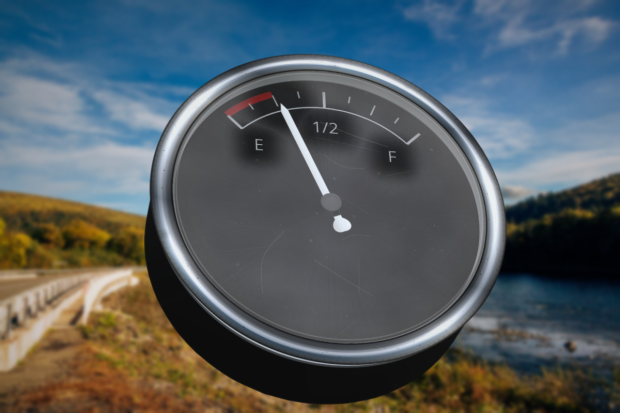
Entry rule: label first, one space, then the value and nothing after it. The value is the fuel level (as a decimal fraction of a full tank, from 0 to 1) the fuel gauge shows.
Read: 0.25
